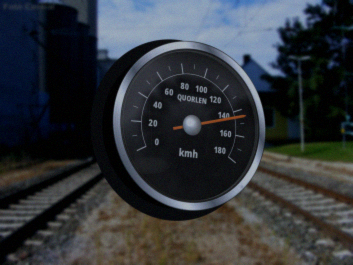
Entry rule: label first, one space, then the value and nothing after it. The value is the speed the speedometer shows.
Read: 145 km/h
